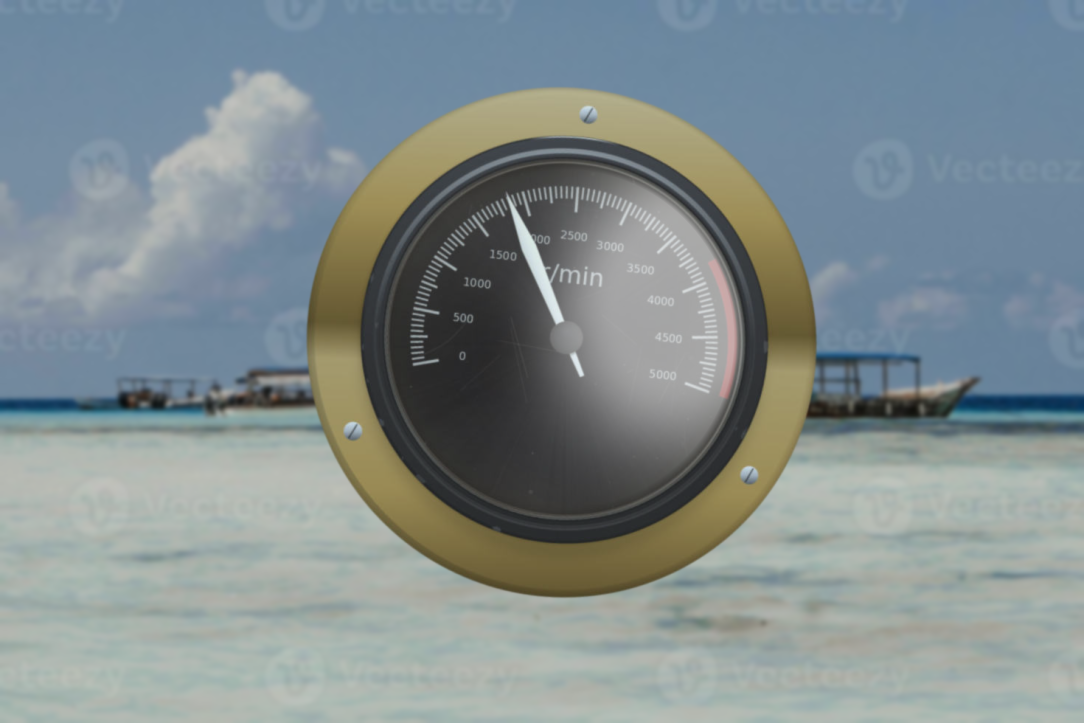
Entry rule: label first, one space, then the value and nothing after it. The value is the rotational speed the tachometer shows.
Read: 1850 rpm
